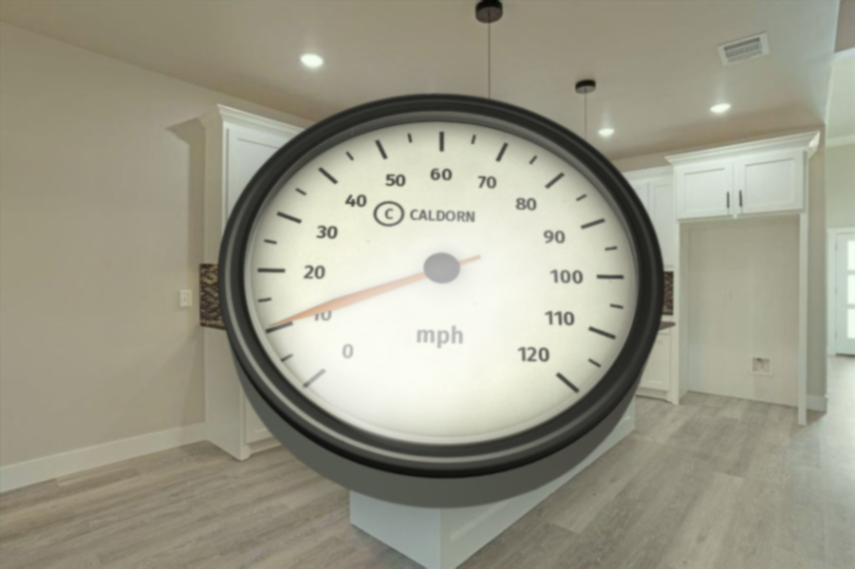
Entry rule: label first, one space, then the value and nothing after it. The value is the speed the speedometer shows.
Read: 10 mph
